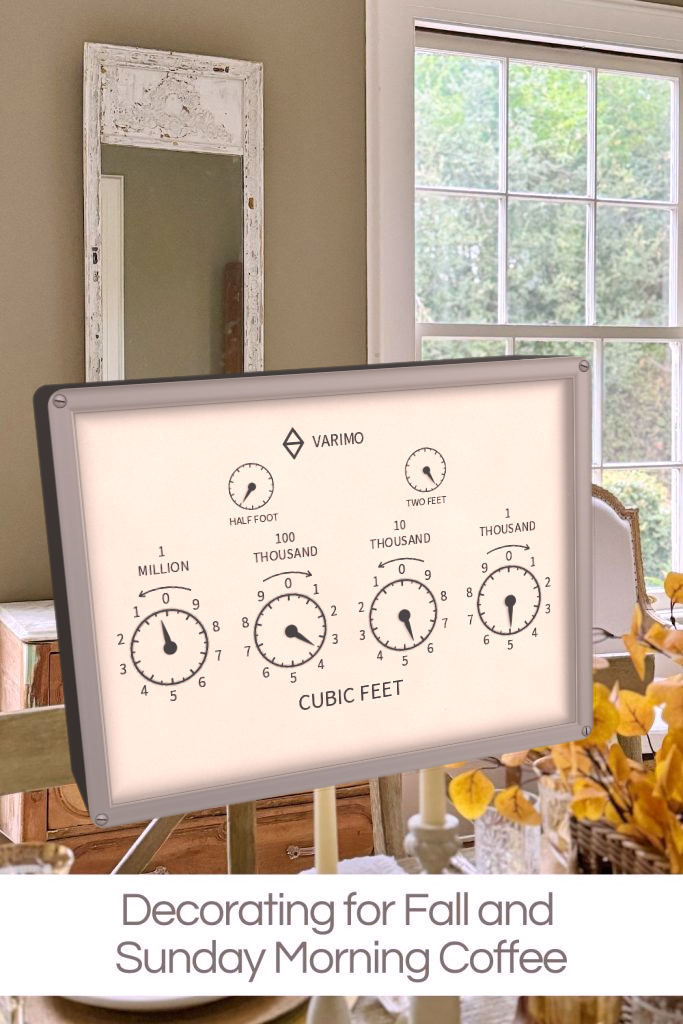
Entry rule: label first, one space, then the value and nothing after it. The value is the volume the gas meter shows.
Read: 35500 ft³
